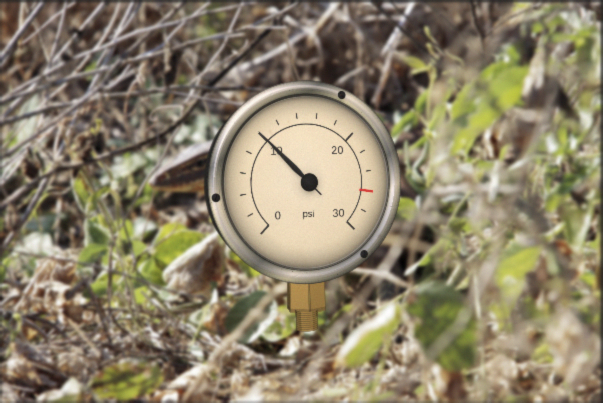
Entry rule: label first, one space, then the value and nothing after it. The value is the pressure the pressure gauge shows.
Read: 10 psi
